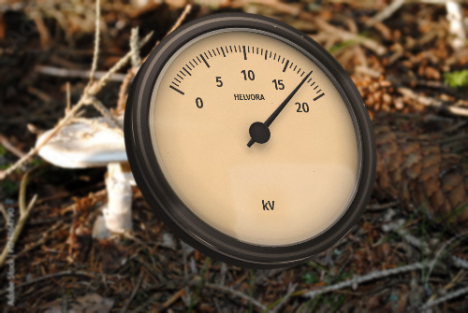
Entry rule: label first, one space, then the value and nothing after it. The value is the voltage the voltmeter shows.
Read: 17.5 kV
